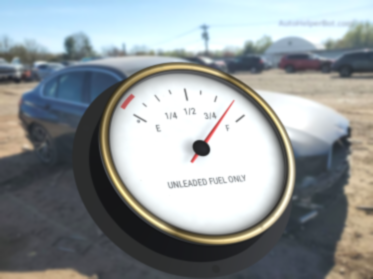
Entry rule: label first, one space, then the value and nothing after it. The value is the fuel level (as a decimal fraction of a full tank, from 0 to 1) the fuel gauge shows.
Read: 0.875
